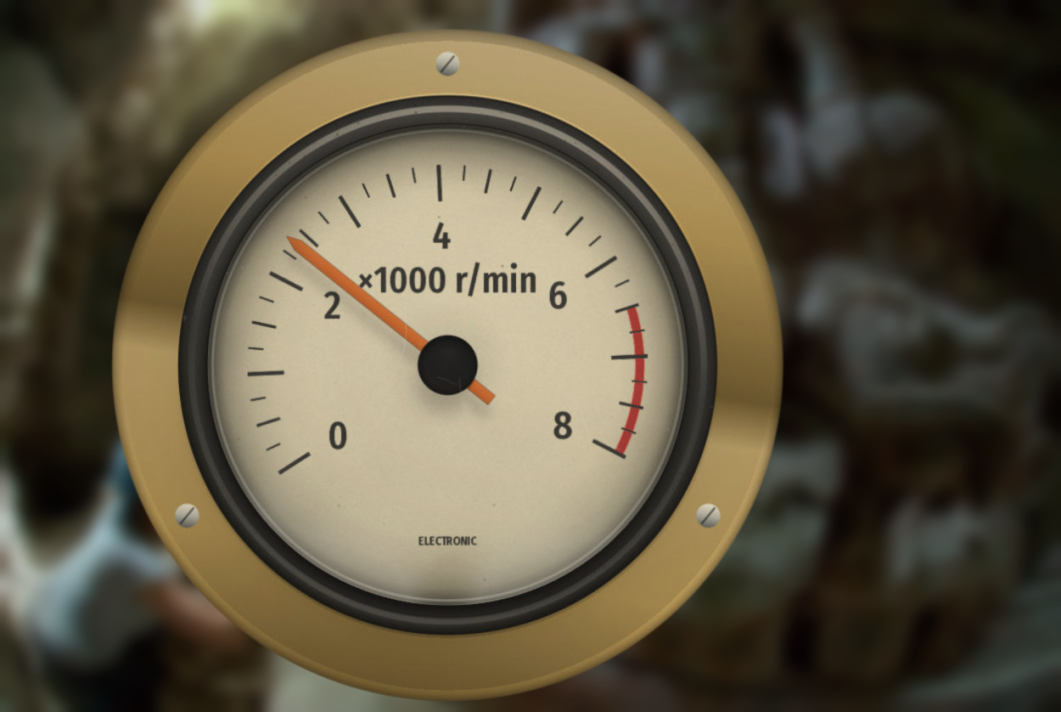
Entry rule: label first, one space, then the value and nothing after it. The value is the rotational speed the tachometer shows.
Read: 2375 rpm
